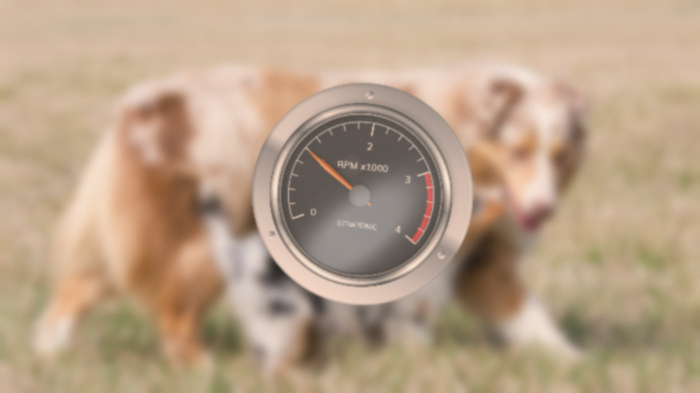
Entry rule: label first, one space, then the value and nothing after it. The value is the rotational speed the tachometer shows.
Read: 1000 rpm
